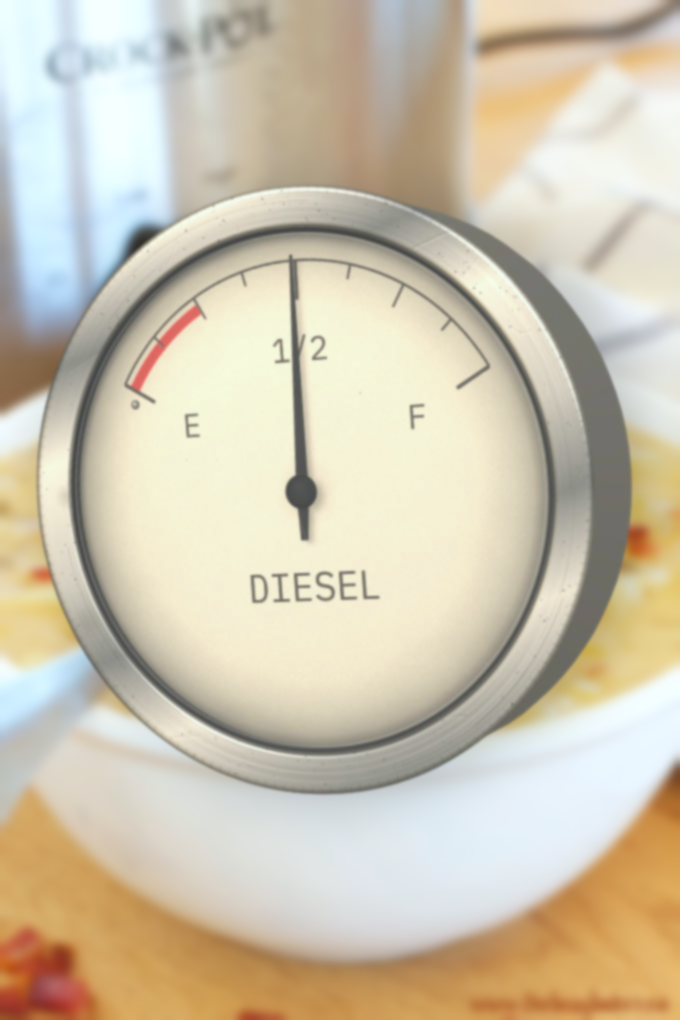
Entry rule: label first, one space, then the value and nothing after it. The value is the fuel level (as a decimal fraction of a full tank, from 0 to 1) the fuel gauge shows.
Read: 0.5
